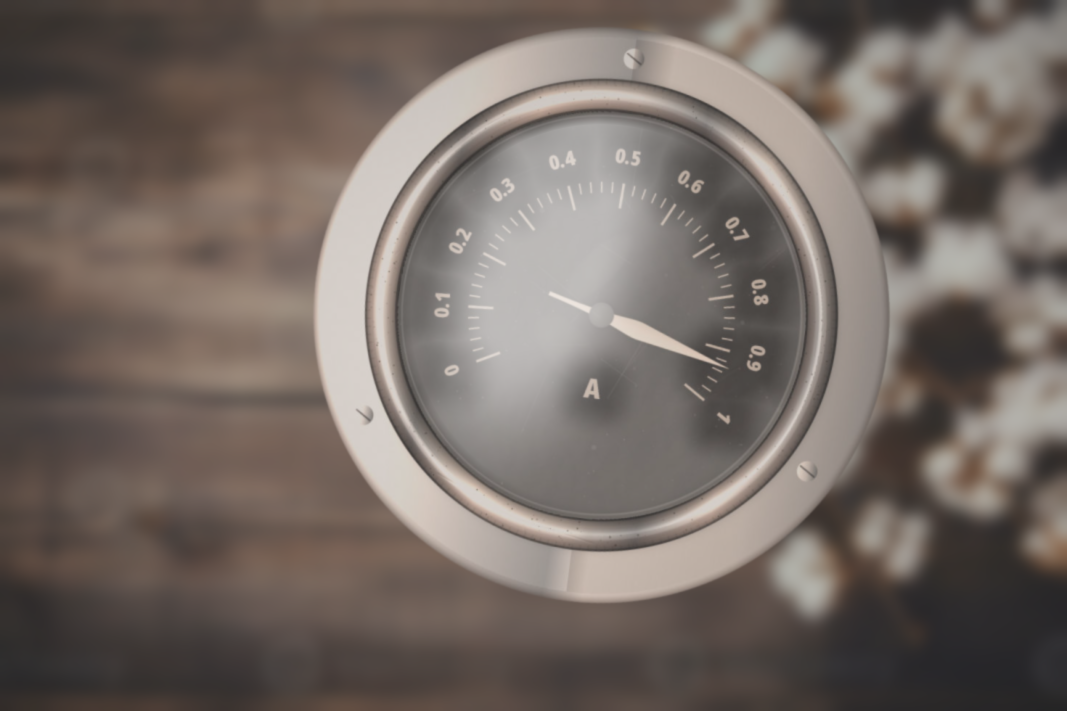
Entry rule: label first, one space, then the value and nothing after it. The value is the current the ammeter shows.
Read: 0.93 A
